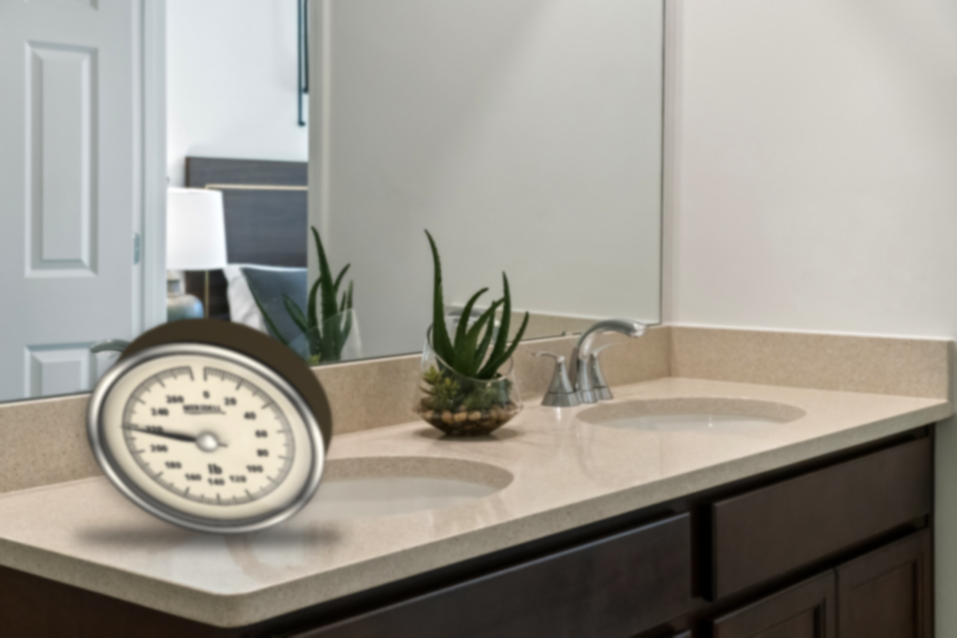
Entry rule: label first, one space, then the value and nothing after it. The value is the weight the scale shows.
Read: 220 lb
